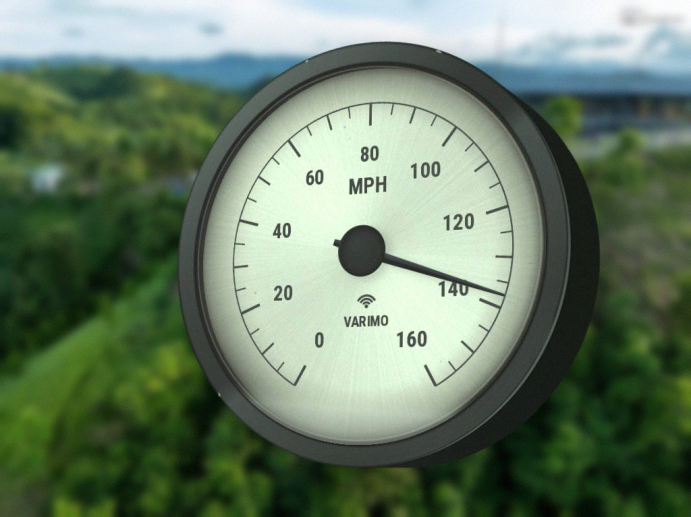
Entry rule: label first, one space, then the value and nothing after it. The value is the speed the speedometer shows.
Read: 137.5 mph
